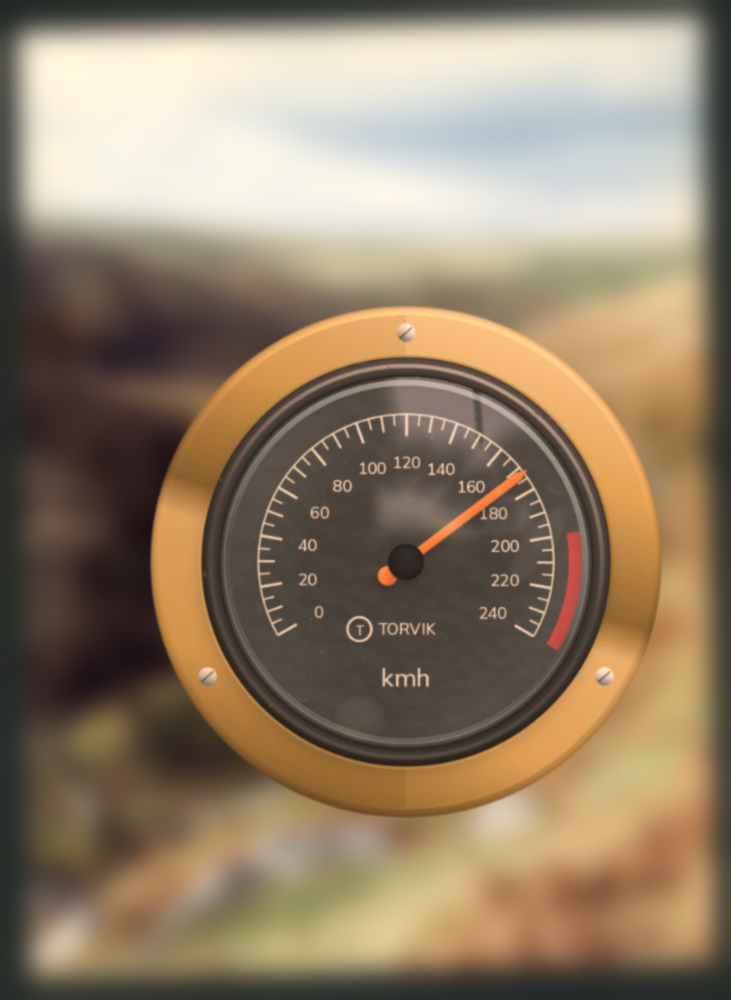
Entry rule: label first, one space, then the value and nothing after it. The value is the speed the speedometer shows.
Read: 172.5 km/h
